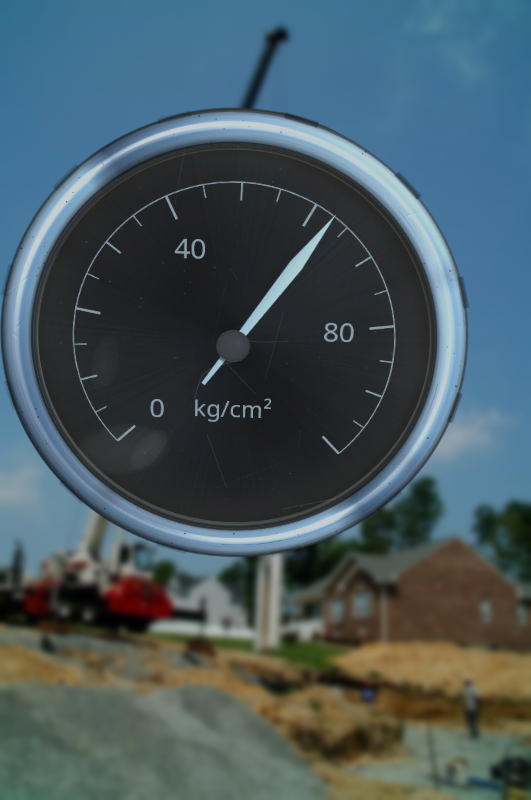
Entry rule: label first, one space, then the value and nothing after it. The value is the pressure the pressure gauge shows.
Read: 62.5 kg/cm²
